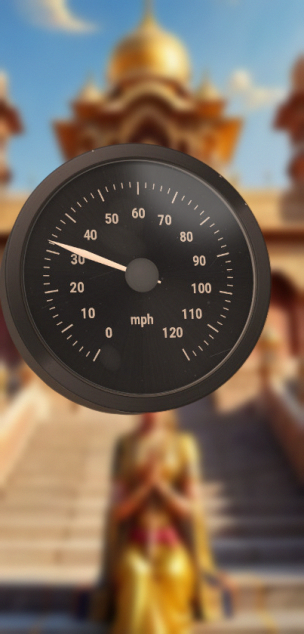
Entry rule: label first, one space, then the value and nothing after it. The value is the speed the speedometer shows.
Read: 32 mph
